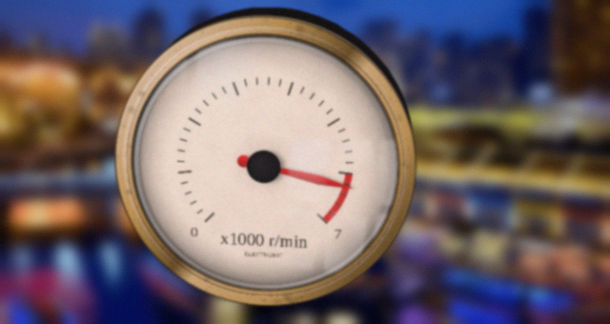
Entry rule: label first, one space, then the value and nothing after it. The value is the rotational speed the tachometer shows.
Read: 6200 rpm
